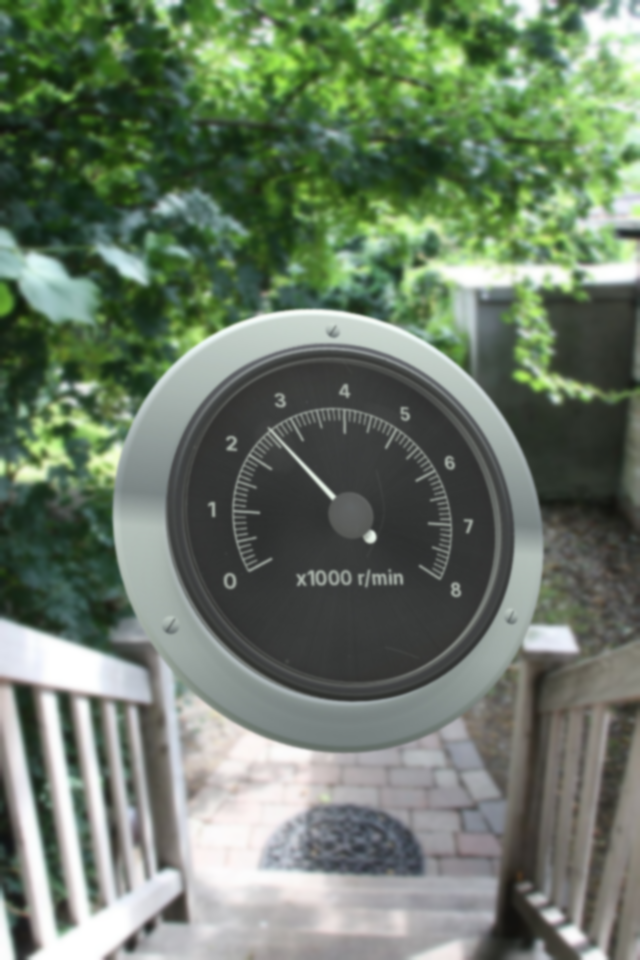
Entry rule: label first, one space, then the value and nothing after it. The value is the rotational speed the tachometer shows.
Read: 2500 rpm
